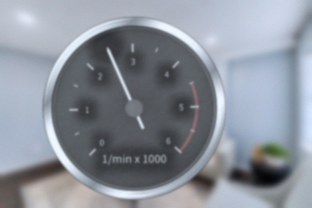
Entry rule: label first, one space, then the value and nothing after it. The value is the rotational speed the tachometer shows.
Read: 2500 rpm
